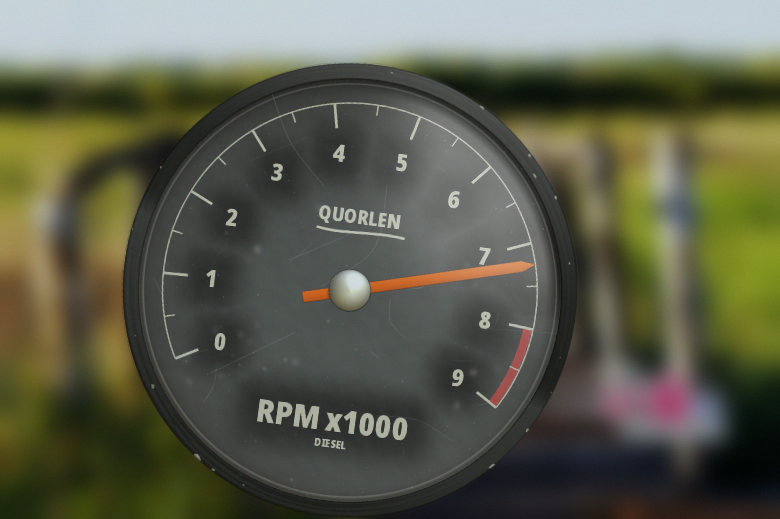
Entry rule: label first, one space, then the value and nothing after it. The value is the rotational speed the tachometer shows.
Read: 7250 rpm
